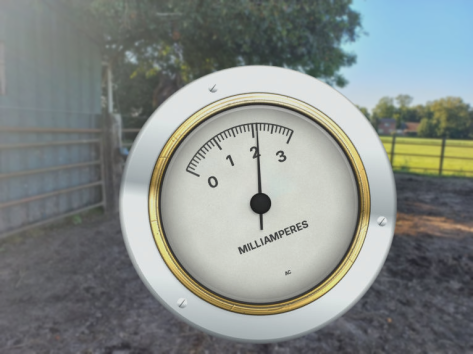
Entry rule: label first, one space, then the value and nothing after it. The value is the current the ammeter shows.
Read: 2.1 mA
